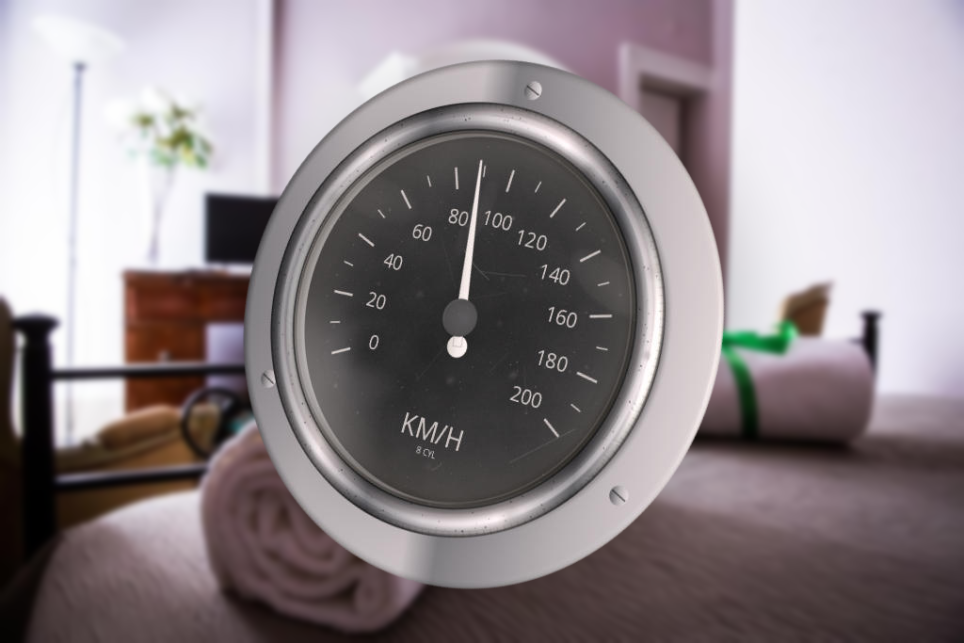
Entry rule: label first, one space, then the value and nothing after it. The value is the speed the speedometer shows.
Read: 90 km/h
